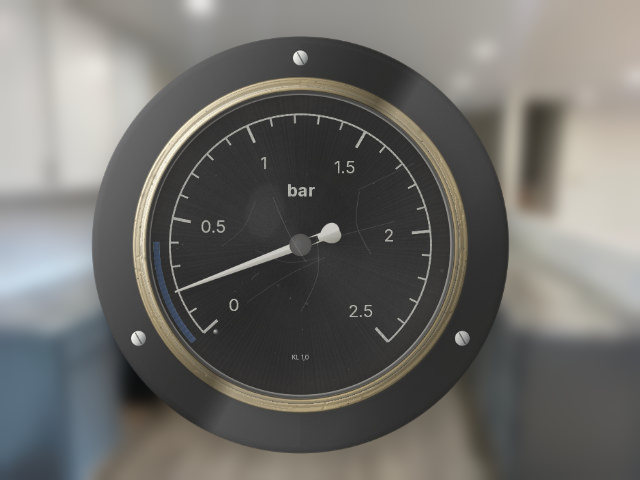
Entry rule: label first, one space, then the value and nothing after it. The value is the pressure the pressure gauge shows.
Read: 0.2 bar
